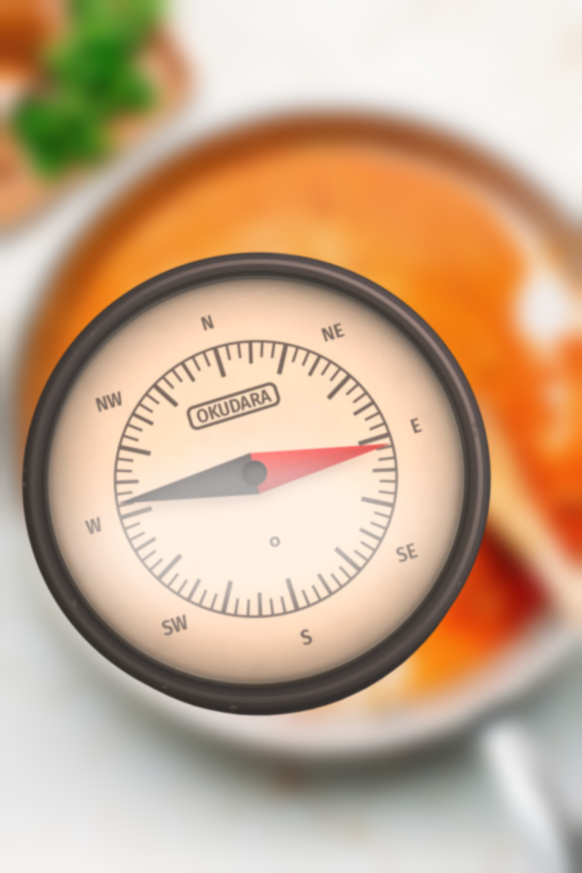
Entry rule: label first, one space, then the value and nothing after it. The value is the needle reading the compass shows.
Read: 95 °
